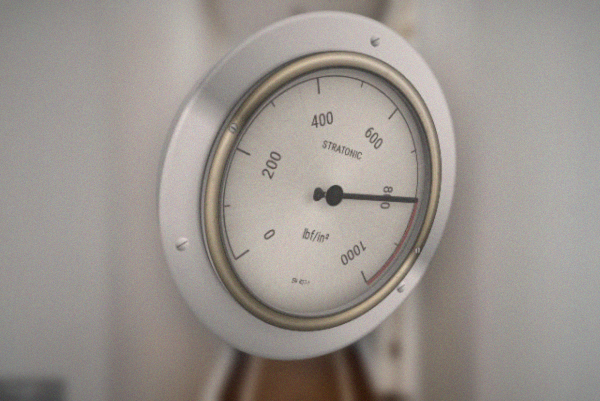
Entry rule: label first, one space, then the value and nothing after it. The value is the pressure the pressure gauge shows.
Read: 800 psi
